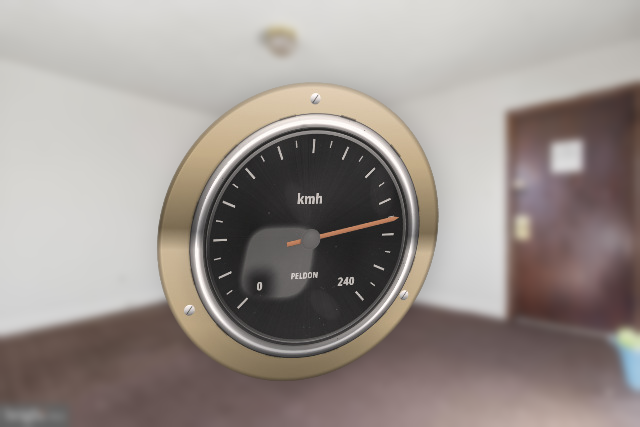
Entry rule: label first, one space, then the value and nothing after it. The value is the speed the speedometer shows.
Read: 190 km/h
